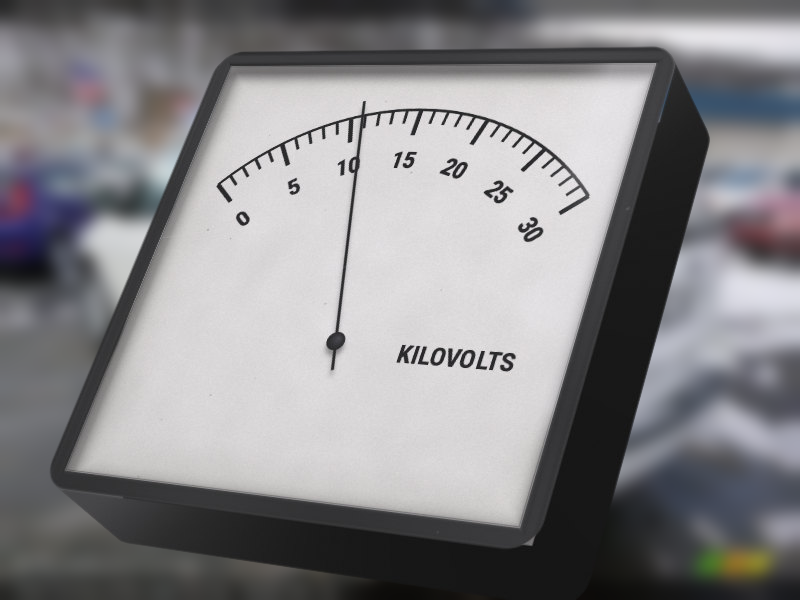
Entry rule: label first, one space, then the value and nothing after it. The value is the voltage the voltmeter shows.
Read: 11 kV
